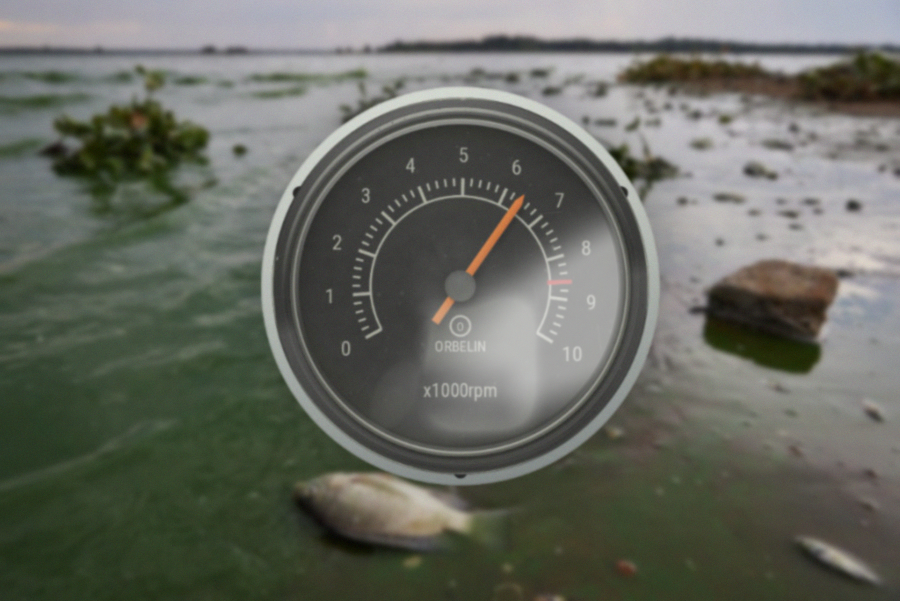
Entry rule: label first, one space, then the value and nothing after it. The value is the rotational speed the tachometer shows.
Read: 6400 rpm
